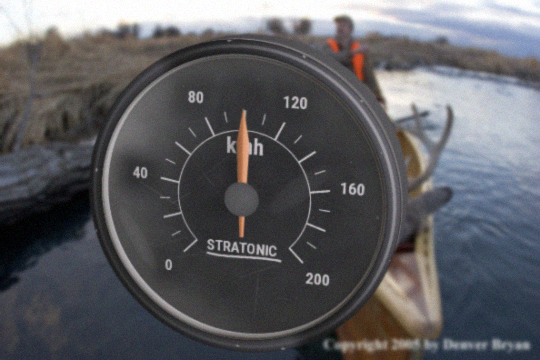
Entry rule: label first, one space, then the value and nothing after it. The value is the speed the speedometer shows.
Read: 100 km/h
